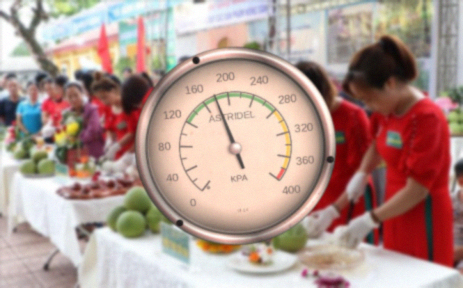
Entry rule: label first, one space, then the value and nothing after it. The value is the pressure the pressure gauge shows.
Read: 180 kPa
